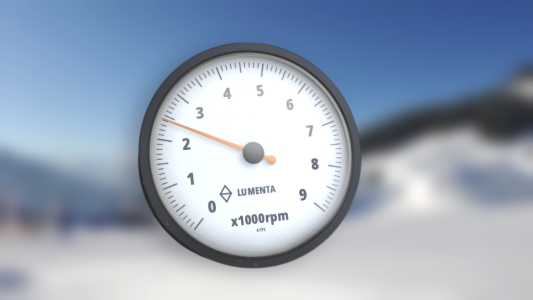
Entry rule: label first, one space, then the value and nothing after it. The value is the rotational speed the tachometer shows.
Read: 2400 rpm
